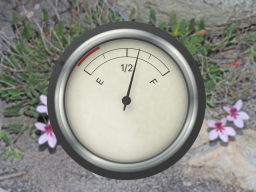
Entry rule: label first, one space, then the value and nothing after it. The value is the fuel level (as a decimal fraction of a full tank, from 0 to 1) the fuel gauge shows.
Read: 0.625
